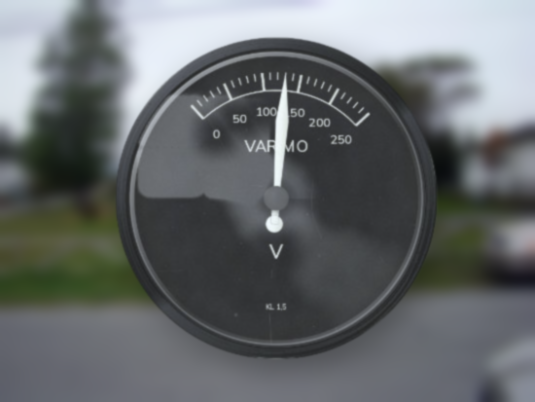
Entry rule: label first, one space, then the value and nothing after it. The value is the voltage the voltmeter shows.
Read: 130 V
